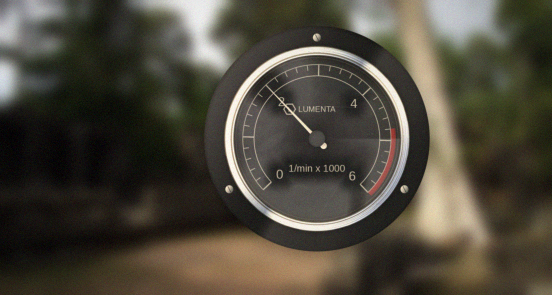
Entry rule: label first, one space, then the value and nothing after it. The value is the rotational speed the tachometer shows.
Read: 2000 rpm
